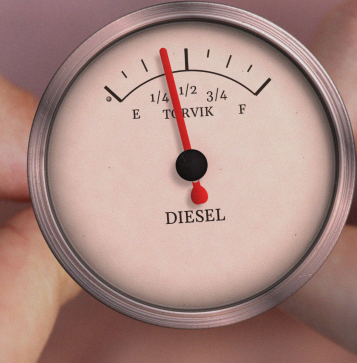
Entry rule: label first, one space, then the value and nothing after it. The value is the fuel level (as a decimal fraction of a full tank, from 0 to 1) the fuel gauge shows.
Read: 0.375
